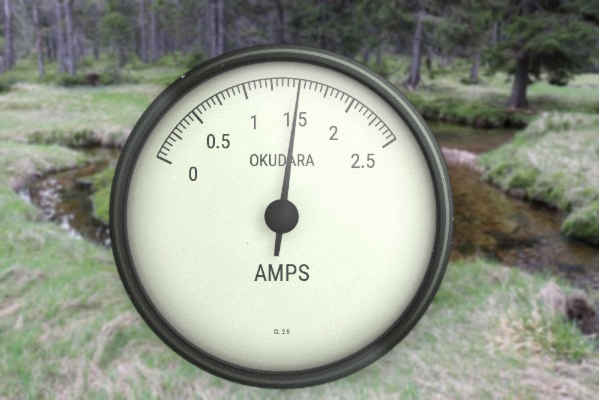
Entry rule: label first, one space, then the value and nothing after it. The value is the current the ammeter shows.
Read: 1.5 A
